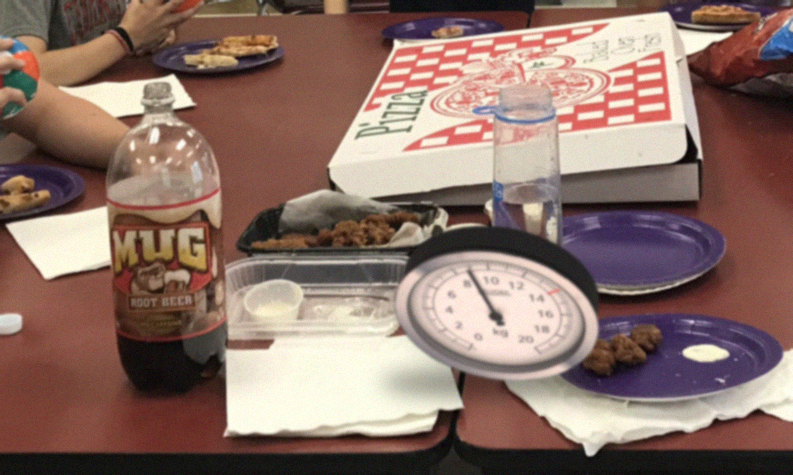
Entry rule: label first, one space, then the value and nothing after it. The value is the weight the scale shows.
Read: 9 kg
